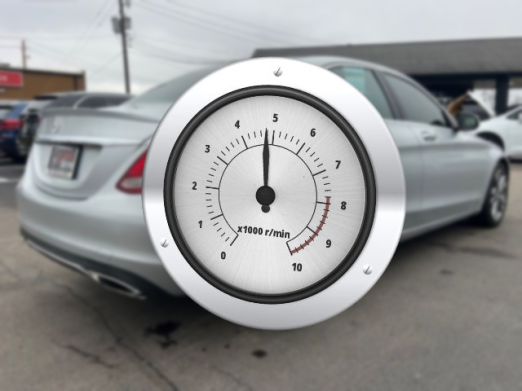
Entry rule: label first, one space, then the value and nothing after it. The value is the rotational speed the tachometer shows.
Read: 4800 rpm
